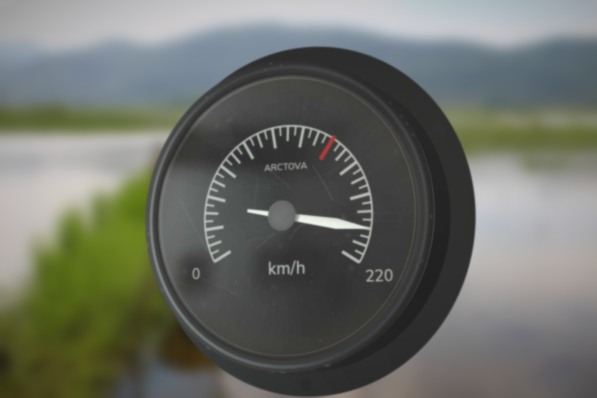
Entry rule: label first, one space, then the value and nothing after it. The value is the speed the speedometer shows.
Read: 200 km/h
